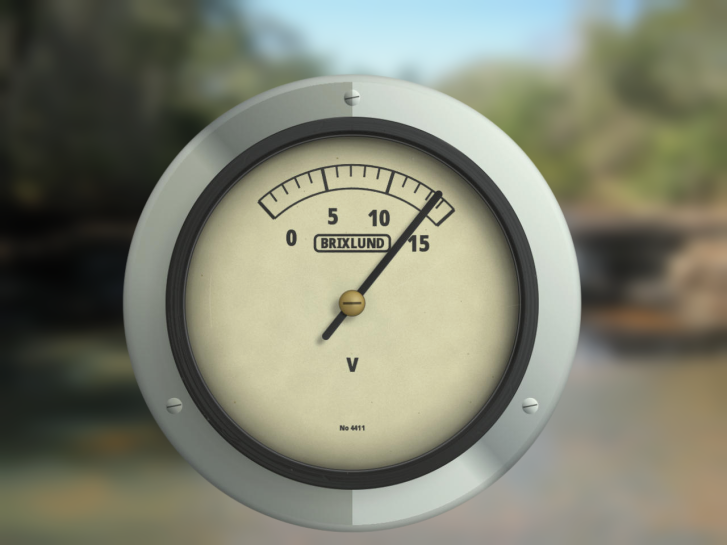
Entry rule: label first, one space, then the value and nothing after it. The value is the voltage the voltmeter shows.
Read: 13.5 V
